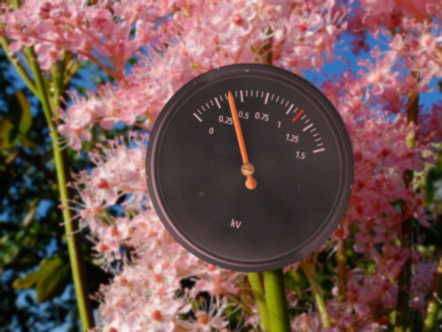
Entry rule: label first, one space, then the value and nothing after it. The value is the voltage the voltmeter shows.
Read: 0.4 kV
